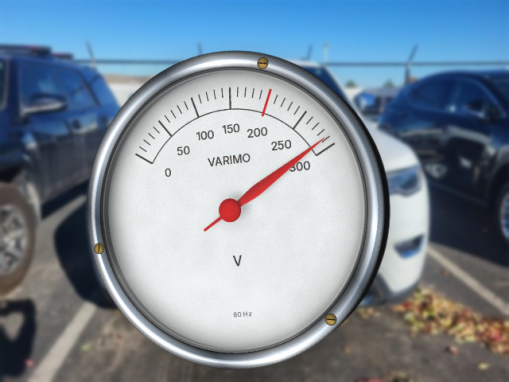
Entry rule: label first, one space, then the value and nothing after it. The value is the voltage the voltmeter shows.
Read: 290 V
